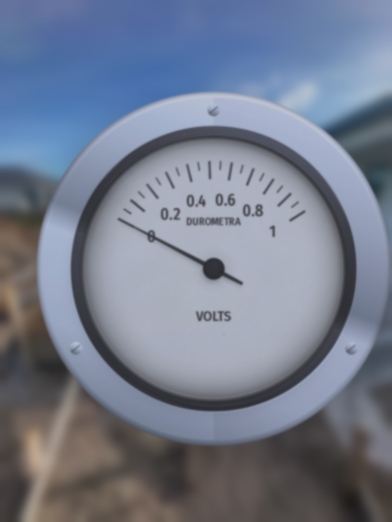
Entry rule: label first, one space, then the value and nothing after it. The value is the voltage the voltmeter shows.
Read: 0 V
